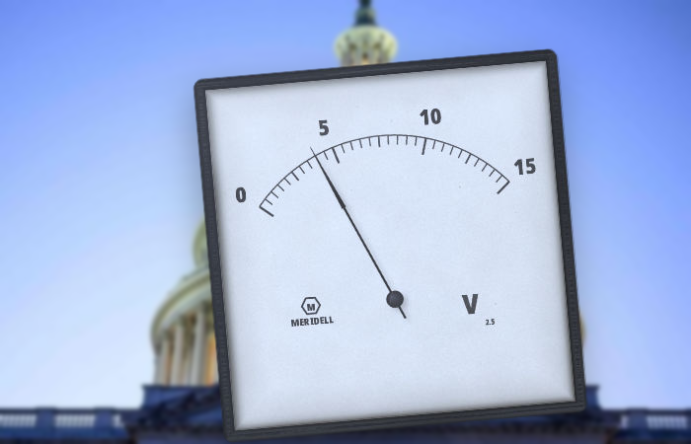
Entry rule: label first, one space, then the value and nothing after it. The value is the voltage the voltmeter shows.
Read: 4 V
